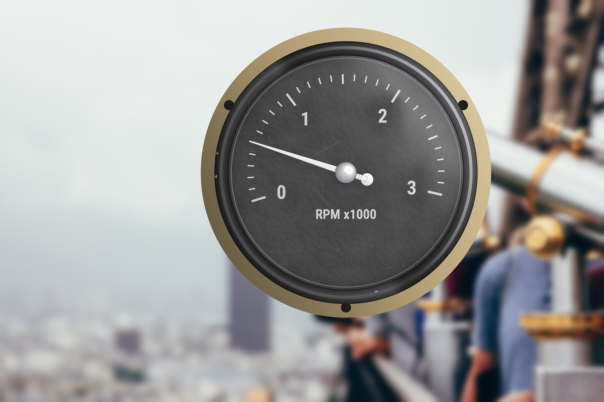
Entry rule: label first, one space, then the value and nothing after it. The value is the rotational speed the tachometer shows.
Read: 500 rpm
